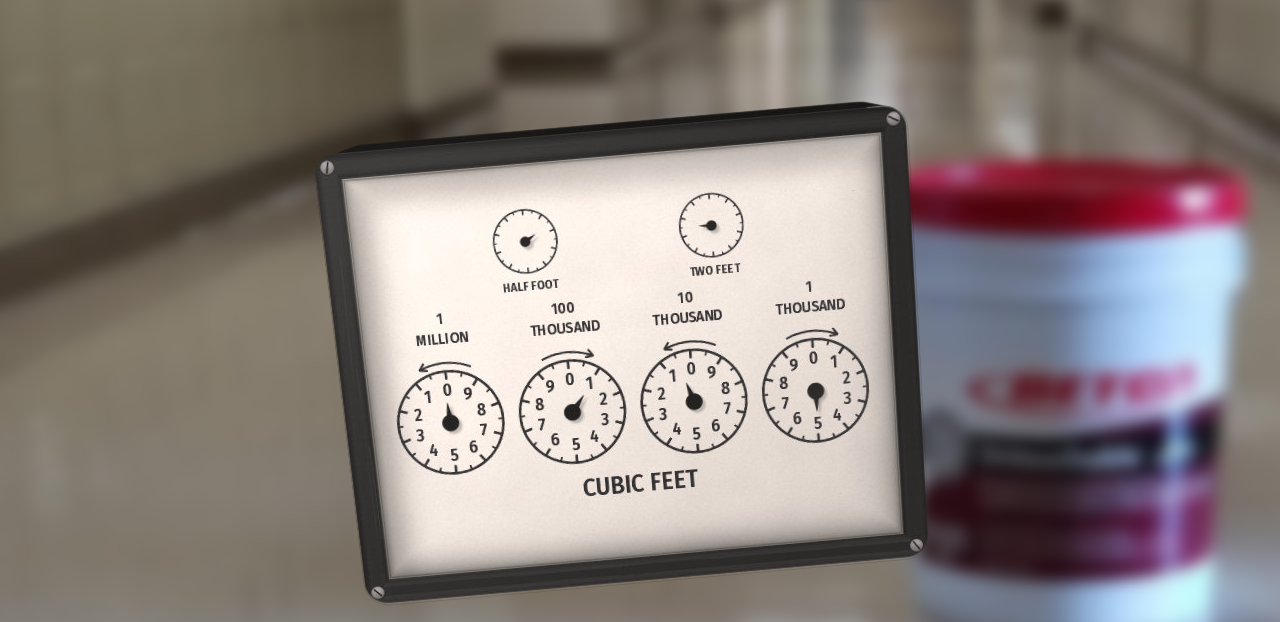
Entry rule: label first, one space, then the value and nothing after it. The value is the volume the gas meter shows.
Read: 10500 ft³
